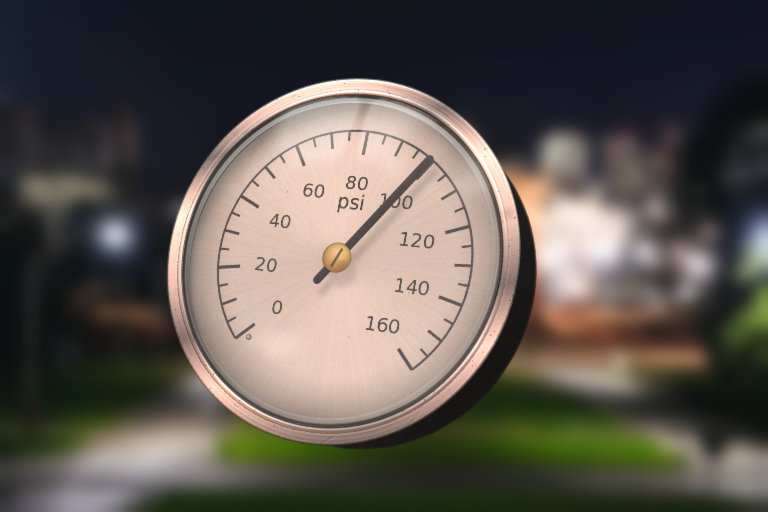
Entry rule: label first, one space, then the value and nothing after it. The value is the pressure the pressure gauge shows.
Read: 100 psi
